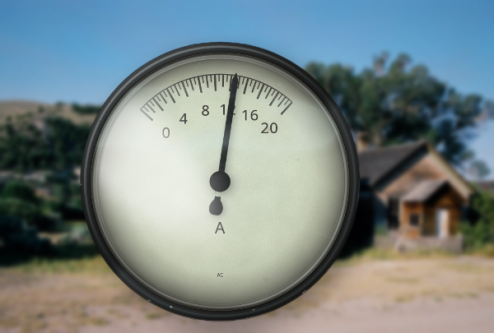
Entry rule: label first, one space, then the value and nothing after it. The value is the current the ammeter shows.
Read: 12.5 A
